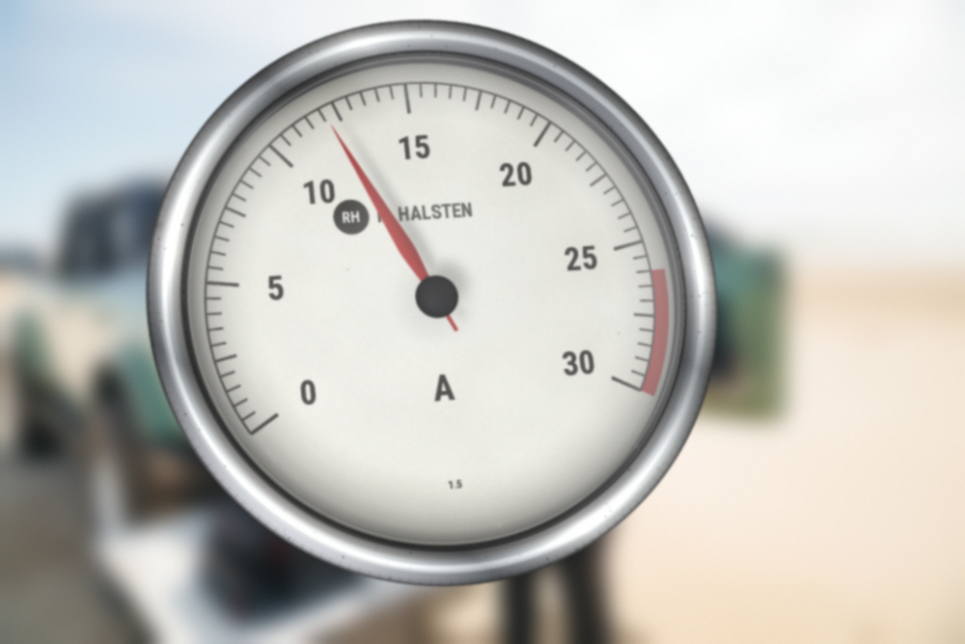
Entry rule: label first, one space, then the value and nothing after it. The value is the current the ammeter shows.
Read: 12 A
